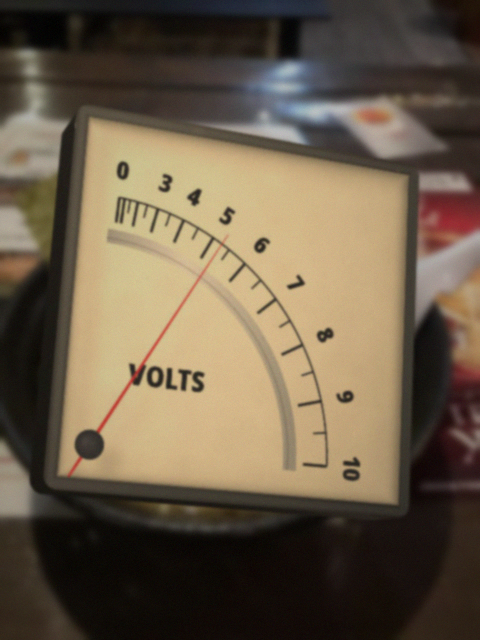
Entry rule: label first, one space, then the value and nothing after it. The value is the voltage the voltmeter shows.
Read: 5.25 V
